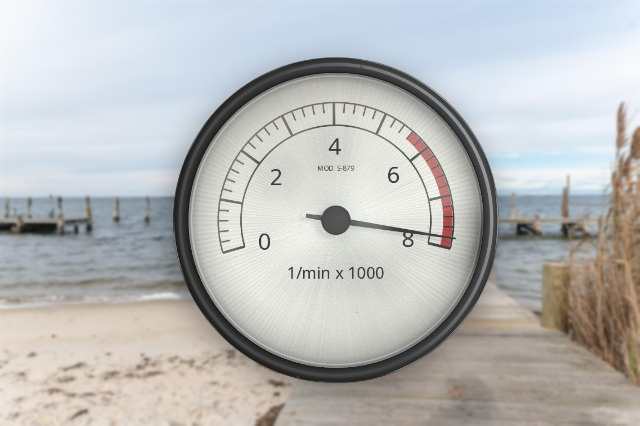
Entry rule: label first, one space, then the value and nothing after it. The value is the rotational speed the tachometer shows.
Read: 7800 rpm
